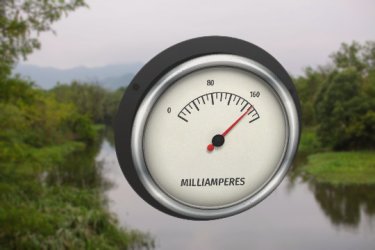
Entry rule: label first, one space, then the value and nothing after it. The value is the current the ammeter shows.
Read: 170 mA
